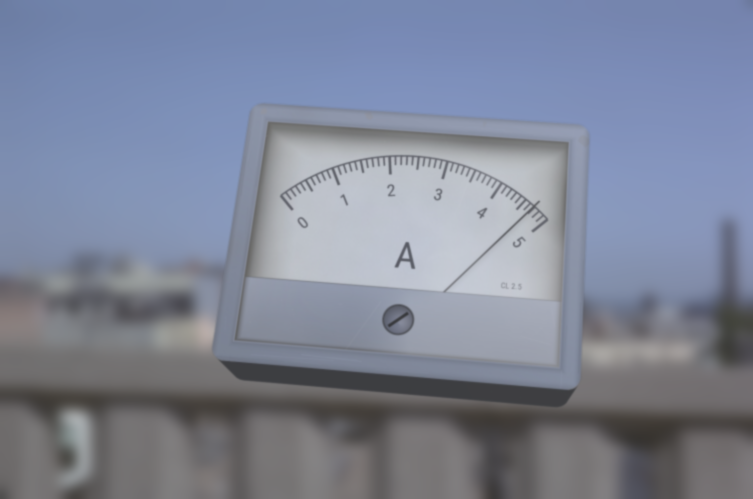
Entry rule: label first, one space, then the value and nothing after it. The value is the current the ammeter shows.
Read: 4.7 A
